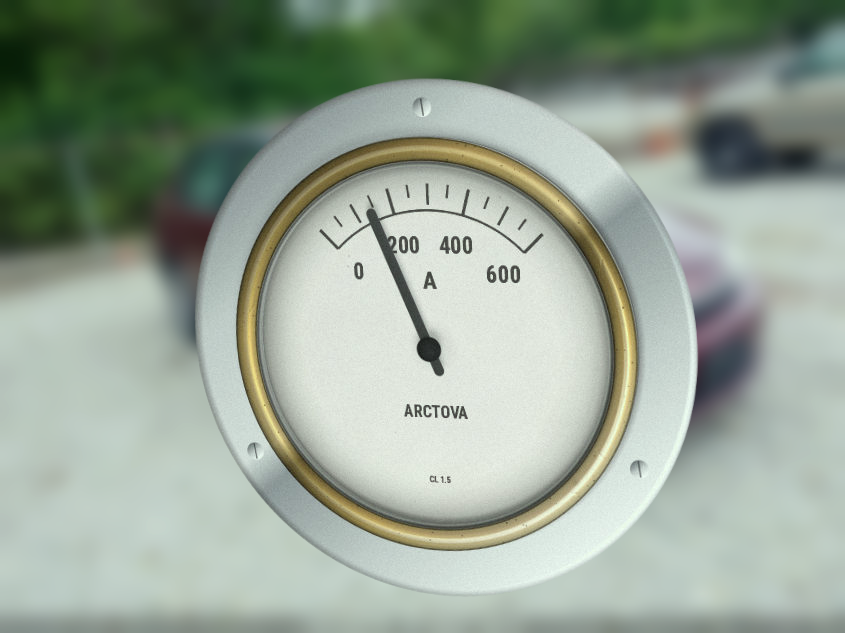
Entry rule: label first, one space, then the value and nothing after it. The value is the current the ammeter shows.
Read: 150 A
